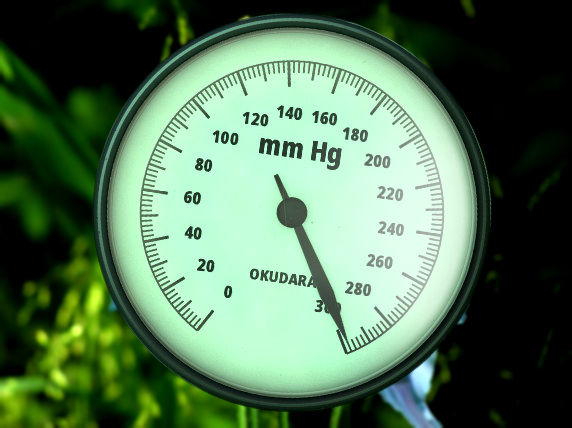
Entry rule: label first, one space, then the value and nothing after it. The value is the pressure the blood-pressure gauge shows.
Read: 298 mmHg
